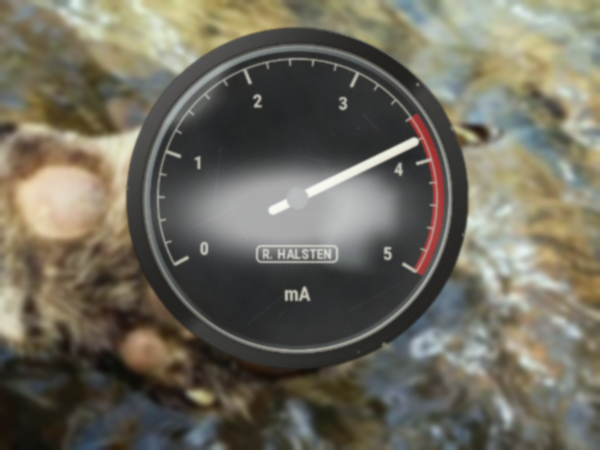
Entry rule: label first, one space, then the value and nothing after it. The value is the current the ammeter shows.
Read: 3.8 mA
